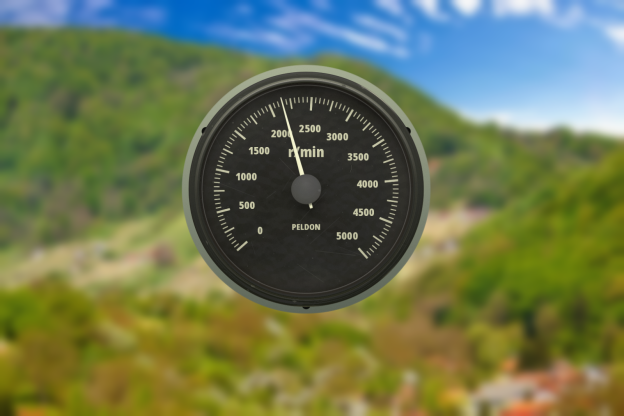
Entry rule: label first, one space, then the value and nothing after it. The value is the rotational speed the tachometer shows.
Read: 2150 rpm
